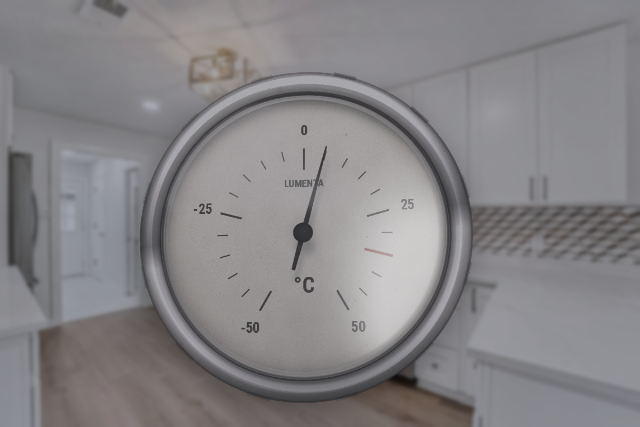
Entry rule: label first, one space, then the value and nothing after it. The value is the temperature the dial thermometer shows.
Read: 5 °C
